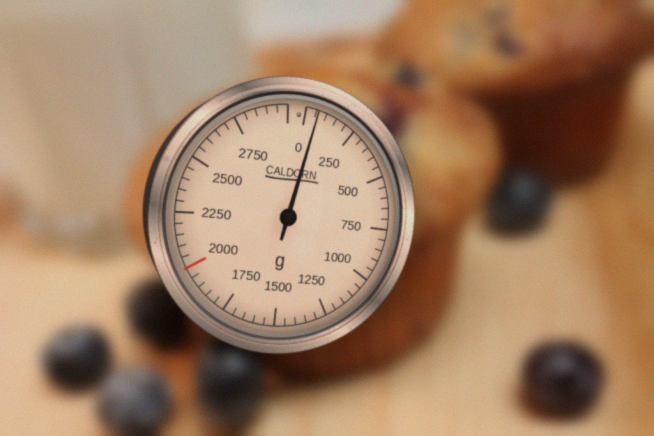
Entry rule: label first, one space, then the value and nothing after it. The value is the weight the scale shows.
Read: 50 g
